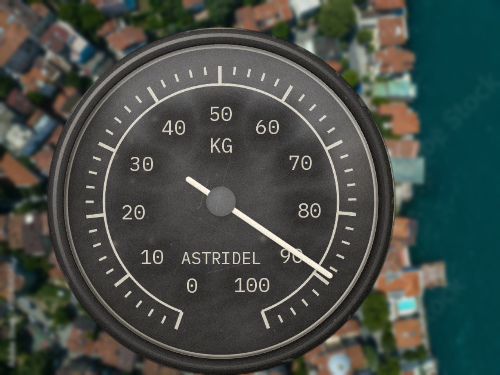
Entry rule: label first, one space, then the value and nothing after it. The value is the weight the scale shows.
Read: 89 kg
